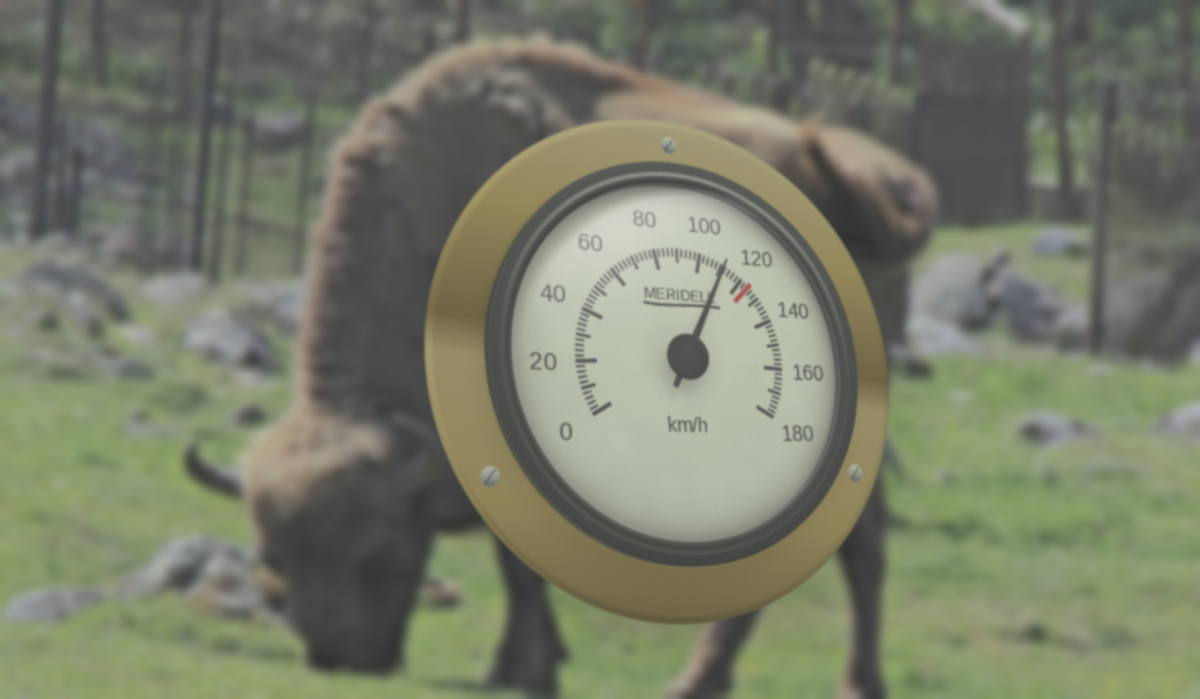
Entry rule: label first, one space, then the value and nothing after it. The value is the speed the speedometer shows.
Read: 110 km/h
